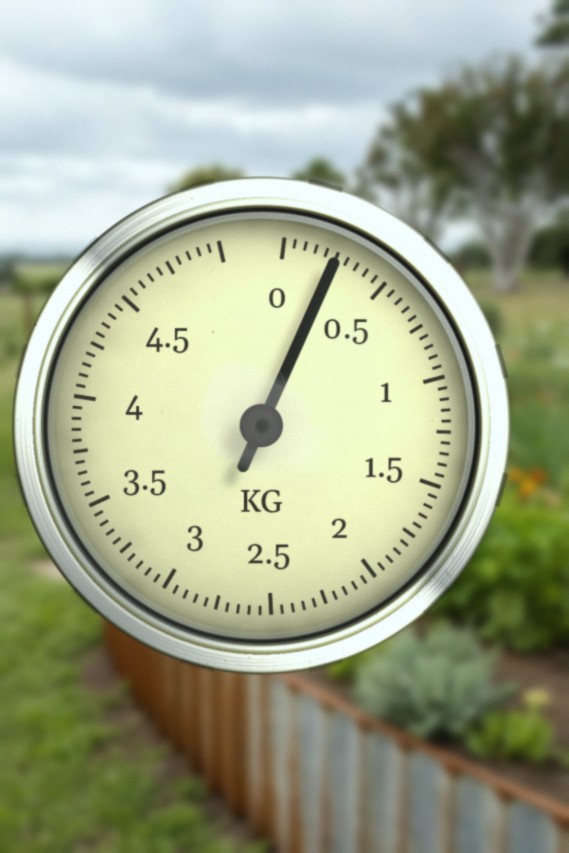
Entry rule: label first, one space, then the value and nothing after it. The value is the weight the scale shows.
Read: 0.25 kg
